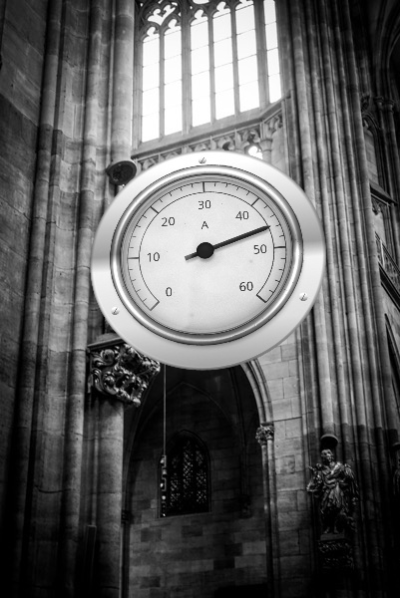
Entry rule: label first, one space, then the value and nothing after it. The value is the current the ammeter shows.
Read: 46 A
